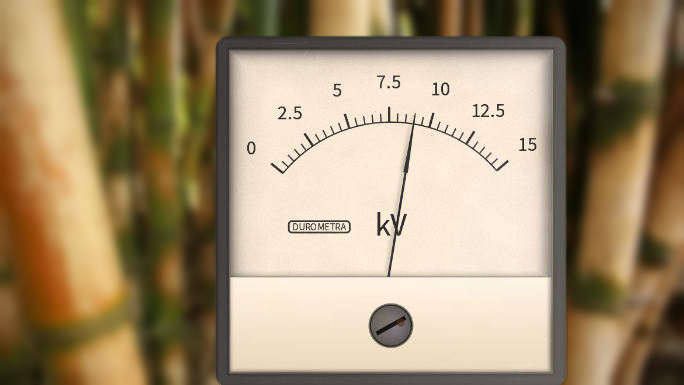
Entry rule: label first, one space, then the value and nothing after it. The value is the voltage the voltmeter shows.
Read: 9 kV
